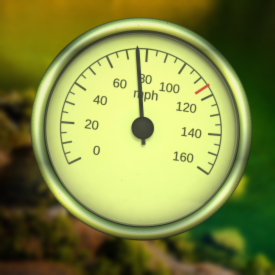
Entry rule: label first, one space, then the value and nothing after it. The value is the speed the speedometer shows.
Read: 75 mph
